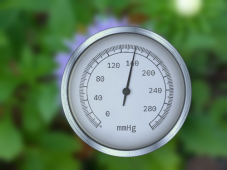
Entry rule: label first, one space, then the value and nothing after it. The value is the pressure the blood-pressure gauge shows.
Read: 160 mmHg
